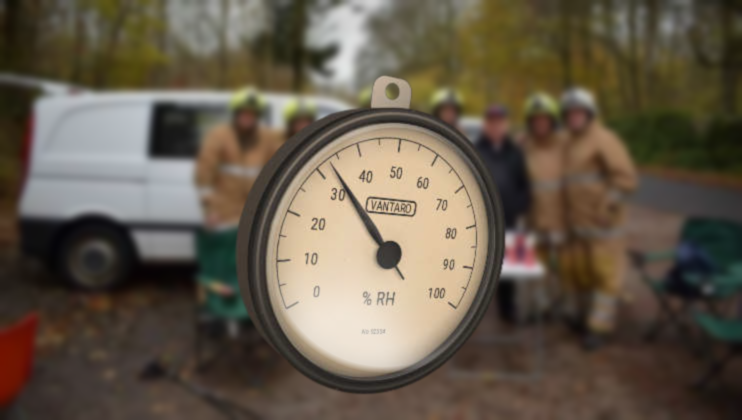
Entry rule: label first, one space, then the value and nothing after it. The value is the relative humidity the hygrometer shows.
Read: 32.5 %
